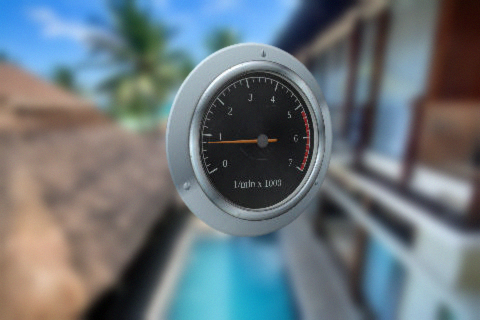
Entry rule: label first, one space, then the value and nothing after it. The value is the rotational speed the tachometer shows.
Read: 800 rpm
